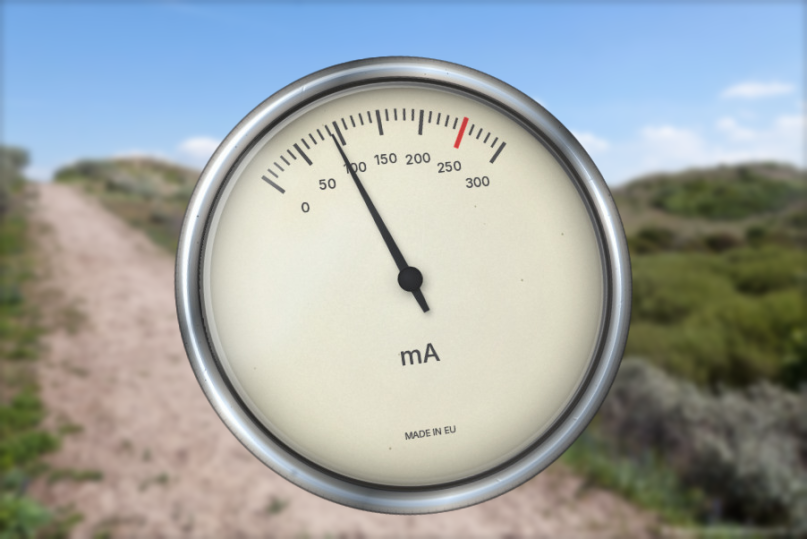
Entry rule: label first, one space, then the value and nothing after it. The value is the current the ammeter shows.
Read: 90 mA
